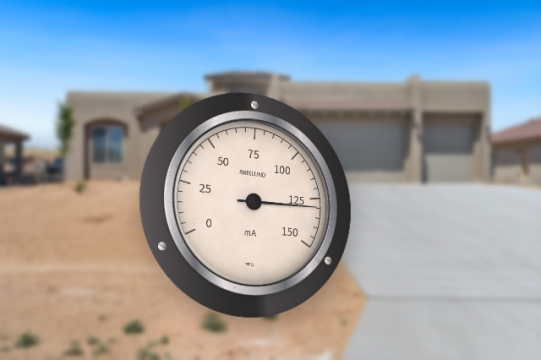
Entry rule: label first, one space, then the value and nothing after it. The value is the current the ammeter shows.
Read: 130 mA
